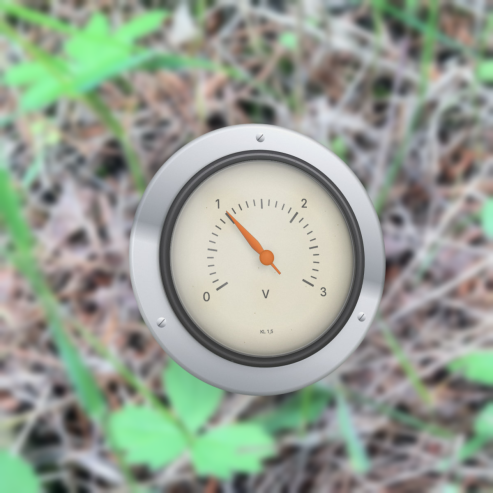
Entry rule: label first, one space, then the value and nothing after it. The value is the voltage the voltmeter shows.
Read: 1 V
